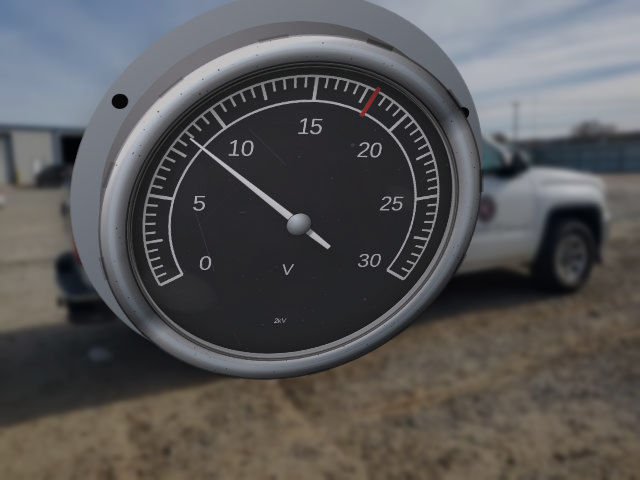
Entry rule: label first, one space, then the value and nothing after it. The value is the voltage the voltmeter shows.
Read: 8.5 V
